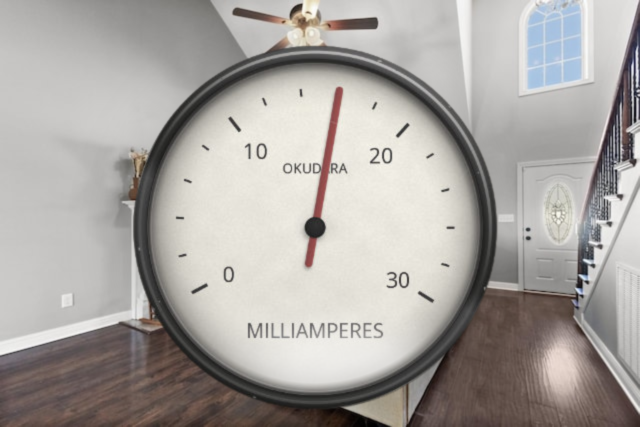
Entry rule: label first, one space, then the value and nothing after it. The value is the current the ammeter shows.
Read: 16 mA
